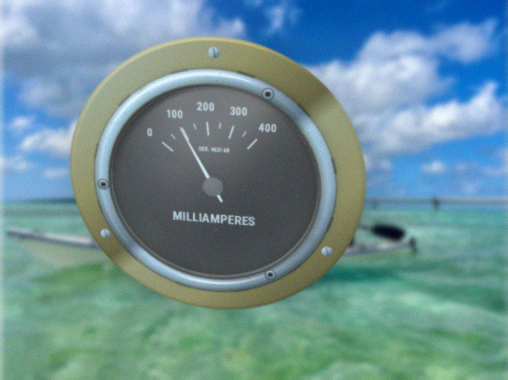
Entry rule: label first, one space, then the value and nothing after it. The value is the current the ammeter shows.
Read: 100 mA
